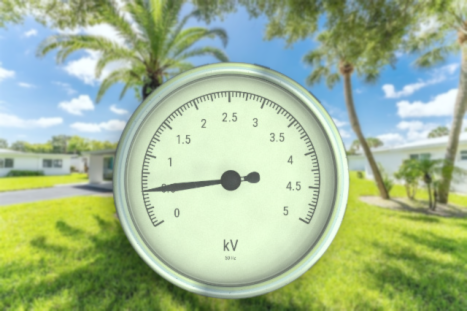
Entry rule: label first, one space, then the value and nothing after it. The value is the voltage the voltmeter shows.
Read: 0.5 kV
